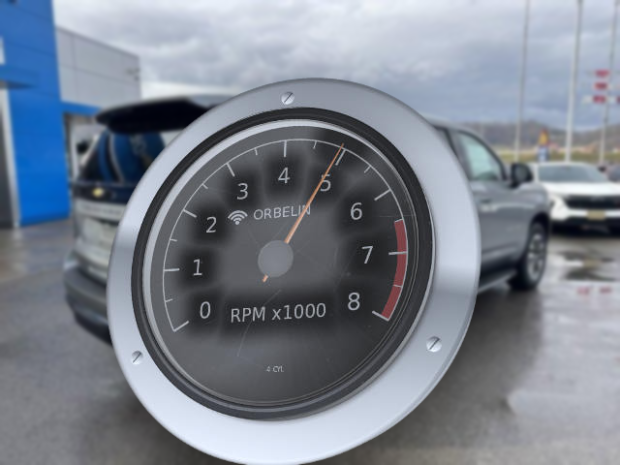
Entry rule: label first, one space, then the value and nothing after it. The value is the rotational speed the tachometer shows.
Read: 5000 rpm
